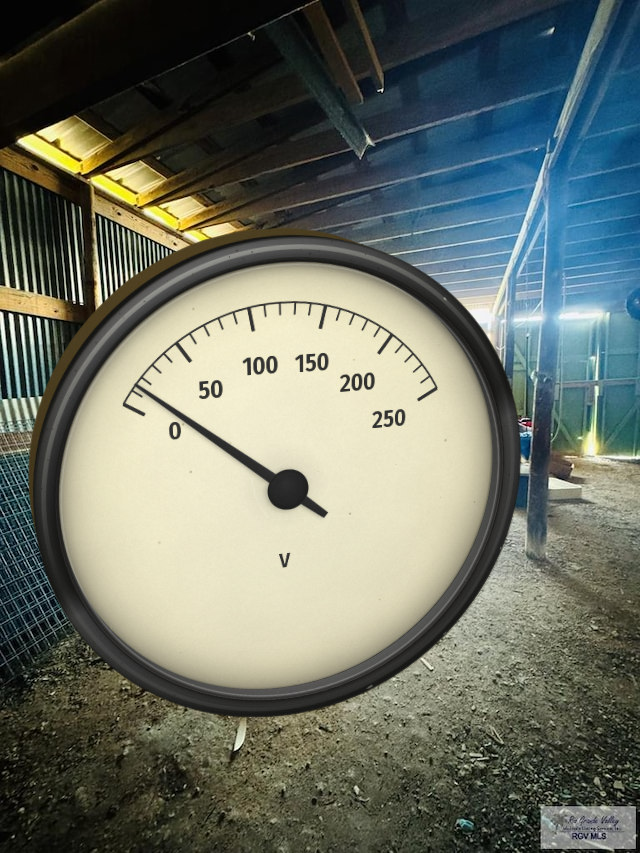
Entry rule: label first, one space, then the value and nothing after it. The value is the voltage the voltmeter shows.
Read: 15 V
